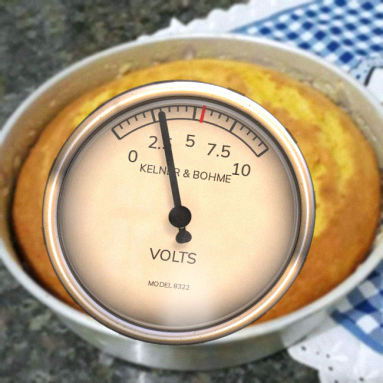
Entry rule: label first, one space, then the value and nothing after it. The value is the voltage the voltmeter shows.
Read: 3 V
